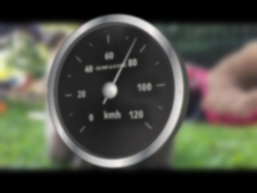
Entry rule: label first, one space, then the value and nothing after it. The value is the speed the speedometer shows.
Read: 75 km/h
